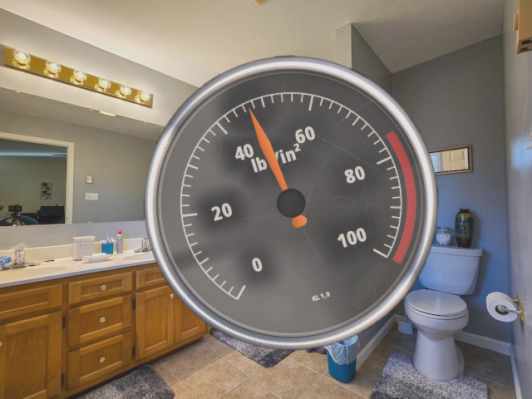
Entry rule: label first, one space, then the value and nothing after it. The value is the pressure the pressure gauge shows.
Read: 47 psi
